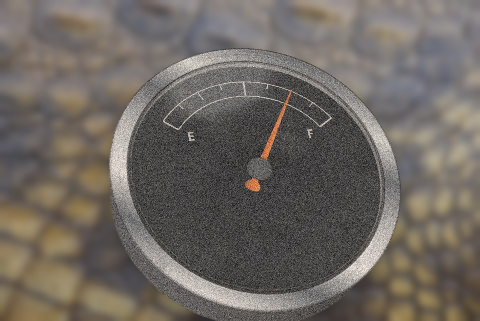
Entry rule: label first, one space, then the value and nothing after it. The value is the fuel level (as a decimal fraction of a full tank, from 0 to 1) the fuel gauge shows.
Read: 0.75
